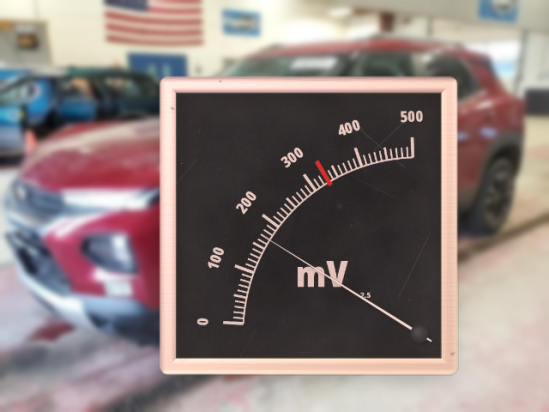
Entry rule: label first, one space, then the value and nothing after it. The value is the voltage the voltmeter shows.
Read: 170 mV
